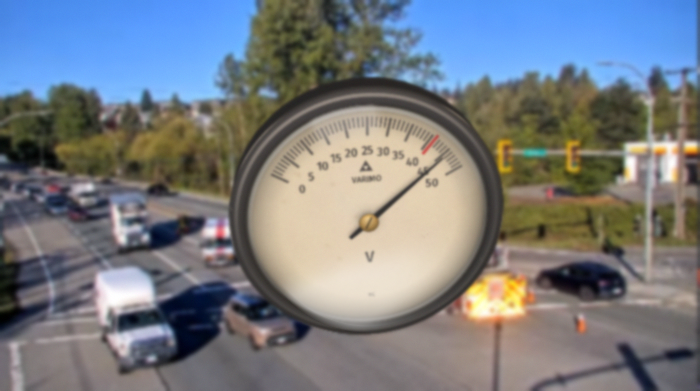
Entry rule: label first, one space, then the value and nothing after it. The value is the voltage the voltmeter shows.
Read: 45 V
